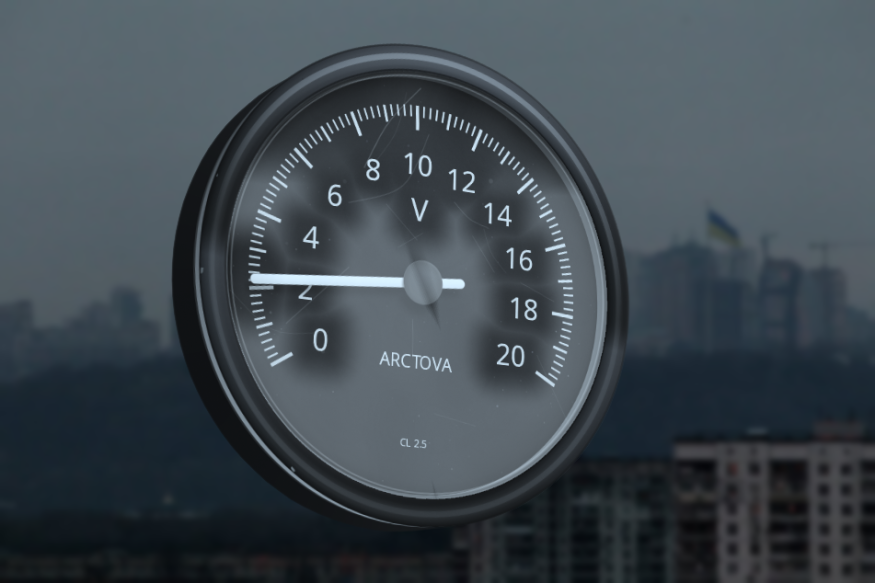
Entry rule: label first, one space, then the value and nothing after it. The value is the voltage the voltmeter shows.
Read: 2.2 V
